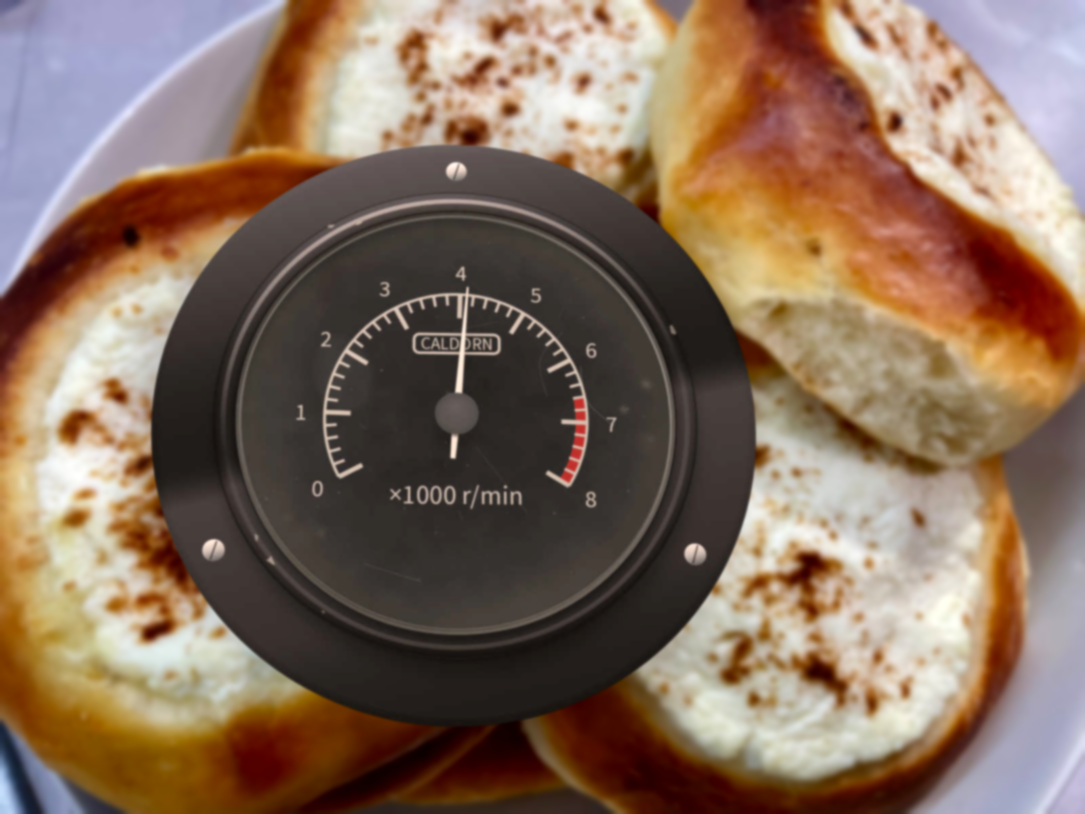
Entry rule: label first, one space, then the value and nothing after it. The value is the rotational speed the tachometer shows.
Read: 4100 rpm
